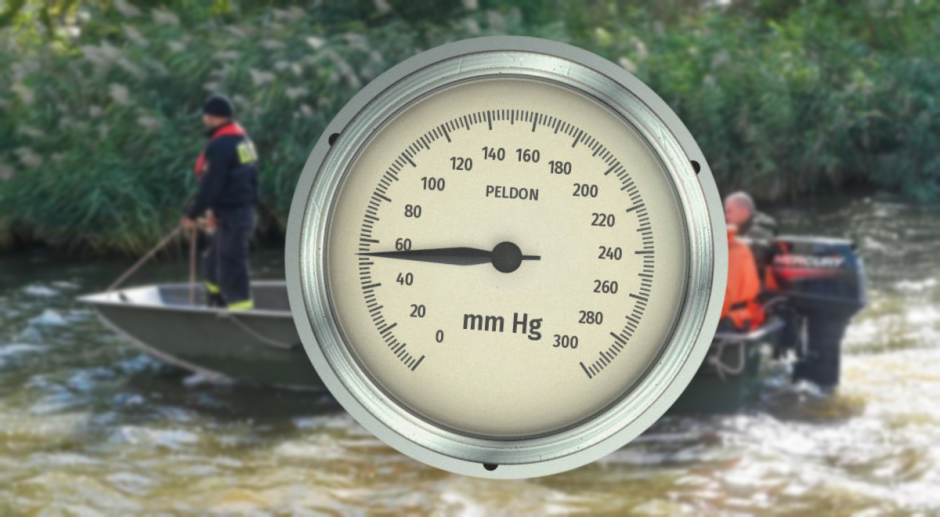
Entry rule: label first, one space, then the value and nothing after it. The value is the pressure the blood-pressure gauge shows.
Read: 54 mmHg
